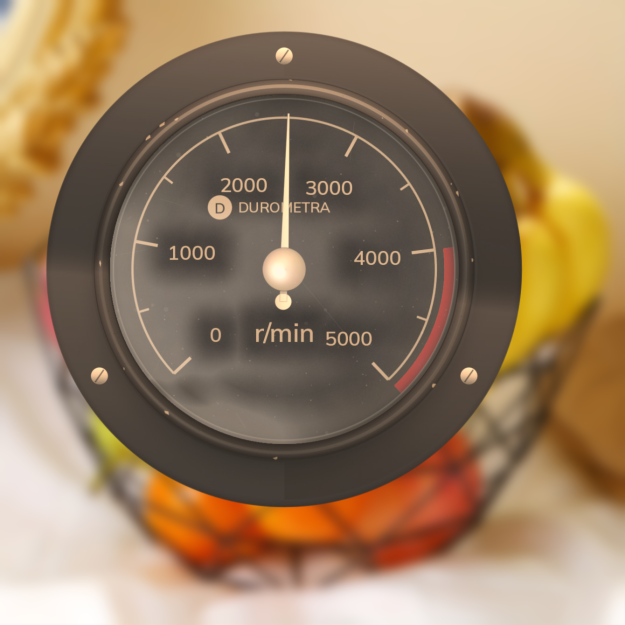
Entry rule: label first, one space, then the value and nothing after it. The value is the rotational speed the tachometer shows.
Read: 2500 rpm
